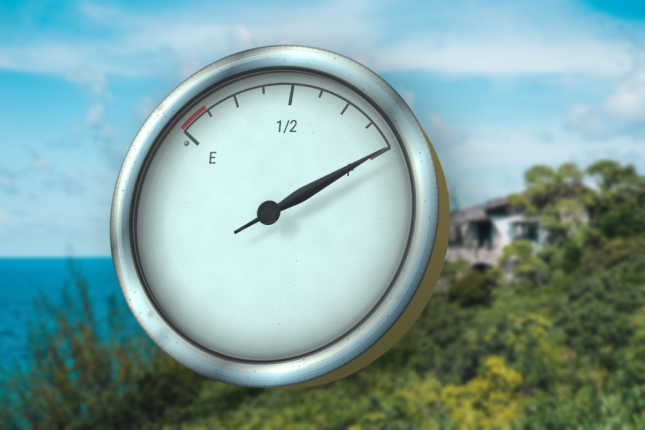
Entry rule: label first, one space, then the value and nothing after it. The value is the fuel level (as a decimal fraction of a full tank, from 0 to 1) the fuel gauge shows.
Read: 1
